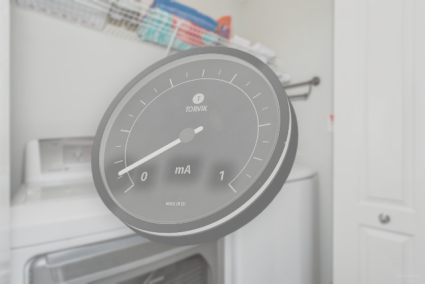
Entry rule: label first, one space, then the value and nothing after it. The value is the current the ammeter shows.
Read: 0.05 mA
